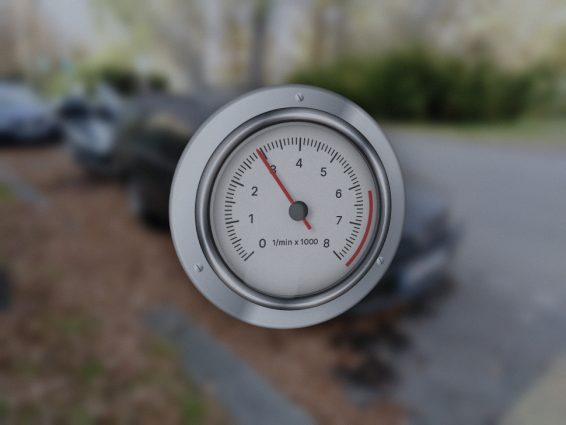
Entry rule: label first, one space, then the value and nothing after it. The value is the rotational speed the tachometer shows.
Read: 2900 rpm
